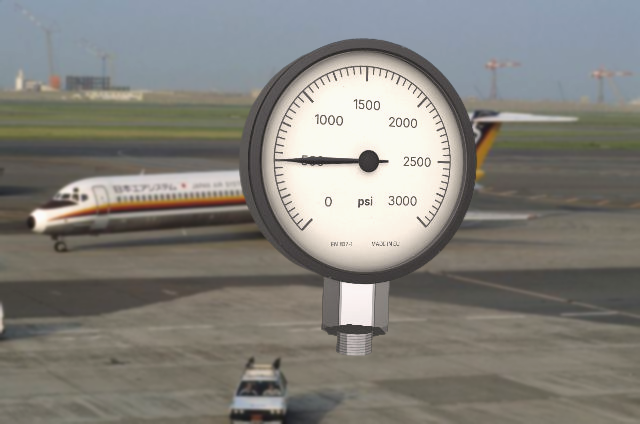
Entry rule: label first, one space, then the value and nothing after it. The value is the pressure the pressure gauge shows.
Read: 500 psi
